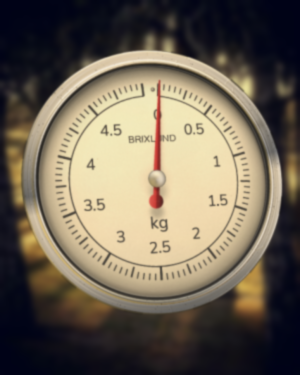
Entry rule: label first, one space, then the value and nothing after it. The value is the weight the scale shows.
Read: 0 kg
